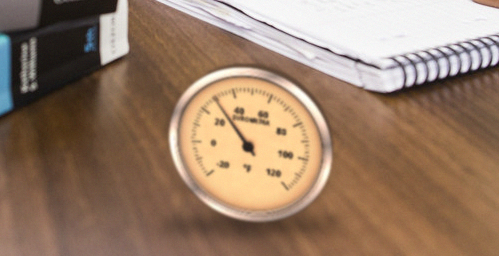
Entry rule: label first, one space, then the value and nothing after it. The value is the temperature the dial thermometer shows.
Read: 30 °F
